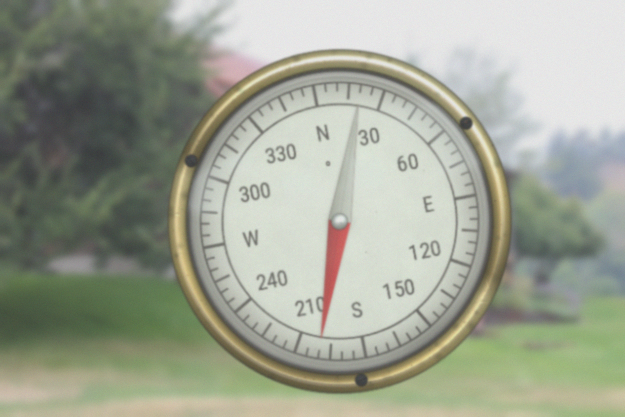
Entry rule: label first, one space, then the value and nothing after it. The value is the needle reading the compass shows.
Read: 200 °
